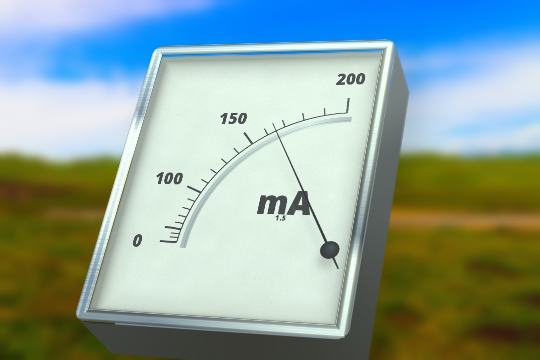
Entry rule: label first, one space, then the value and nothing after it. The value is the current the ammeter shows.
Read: 165 mA
